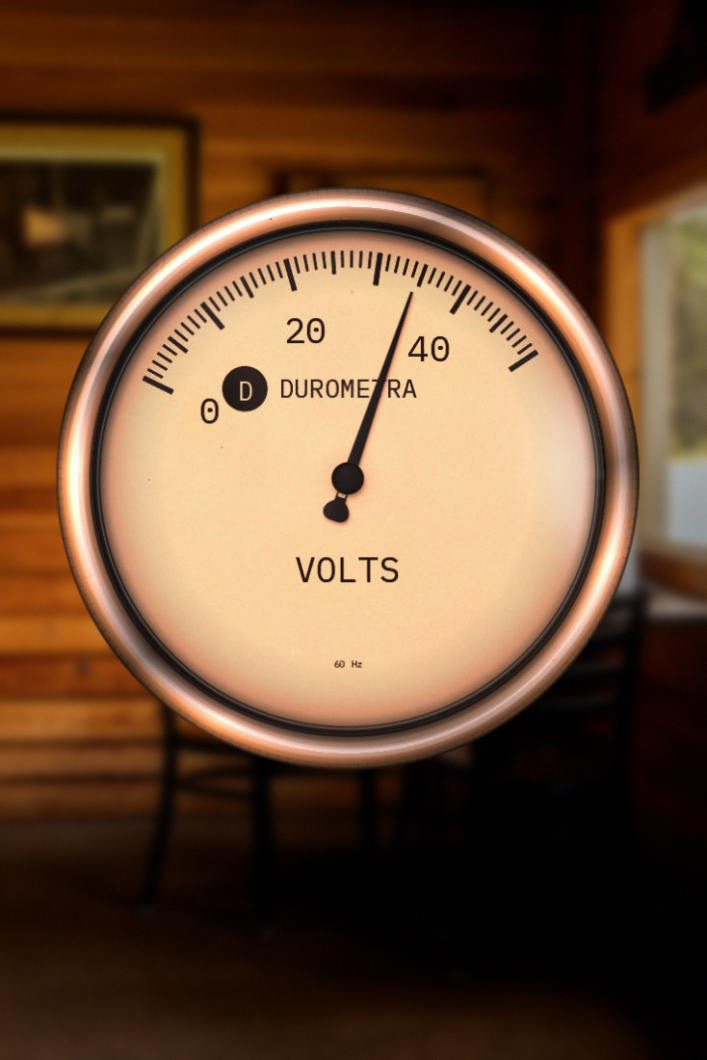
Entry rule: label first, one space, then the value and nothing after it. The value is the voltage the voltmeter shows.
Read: 34.5 V
